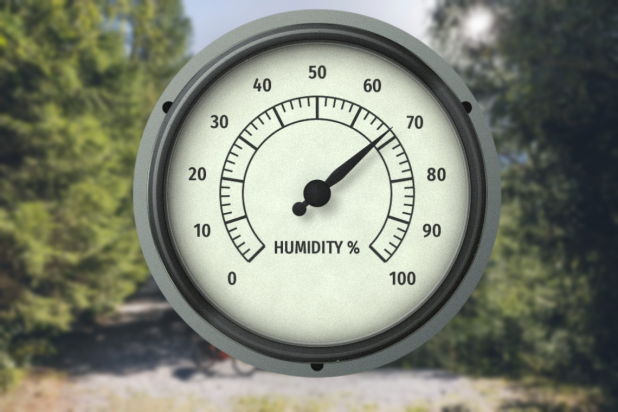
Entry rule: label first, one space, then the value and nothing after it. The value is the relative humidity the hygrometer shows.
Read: 68 %
